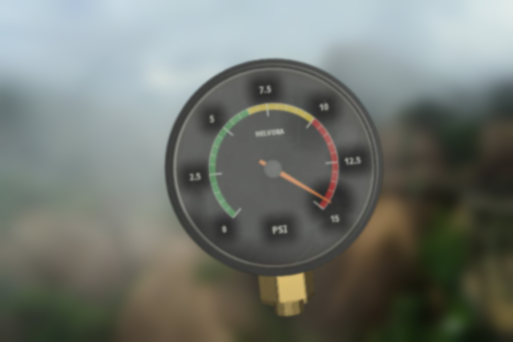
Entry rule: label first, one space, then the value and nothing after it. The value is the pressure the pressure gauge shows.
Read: 14.5 psi
